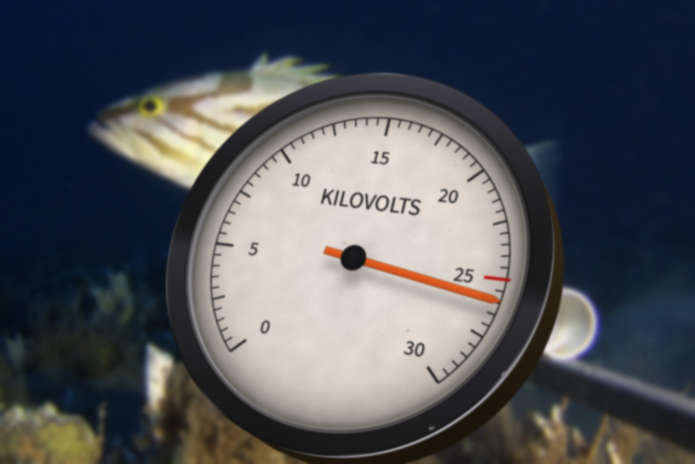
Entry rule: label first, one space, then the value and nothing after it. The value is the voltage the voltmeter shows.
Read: 26 kV
